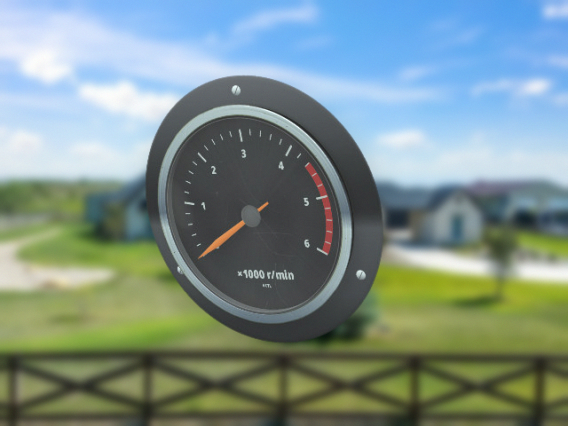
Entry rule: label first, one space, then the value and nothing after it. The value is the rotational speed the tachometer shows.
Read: 0 rpm
